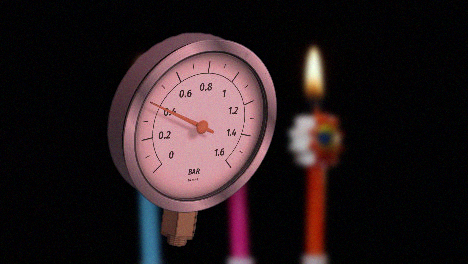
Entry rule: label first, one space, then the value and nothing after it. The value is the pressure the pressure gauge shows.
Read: 0.4 bar
